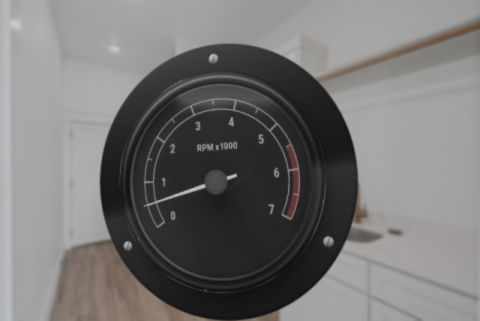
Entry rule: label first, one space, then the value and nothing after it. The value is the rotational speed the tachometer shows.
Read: 500 rpm
